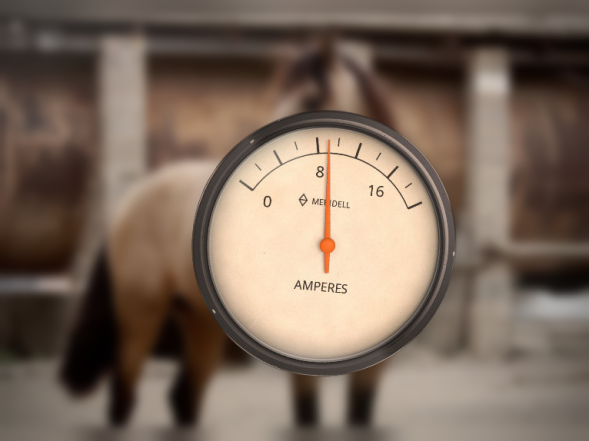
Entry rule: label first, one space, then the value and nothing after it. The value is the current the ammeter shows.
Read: 9 A
